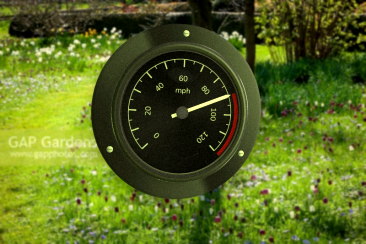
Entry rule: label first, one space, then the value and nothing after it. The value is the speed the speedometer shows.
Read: 90 mph
